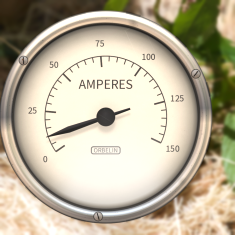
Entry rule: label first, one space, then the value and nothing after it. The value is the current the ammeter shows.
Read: 10 A
